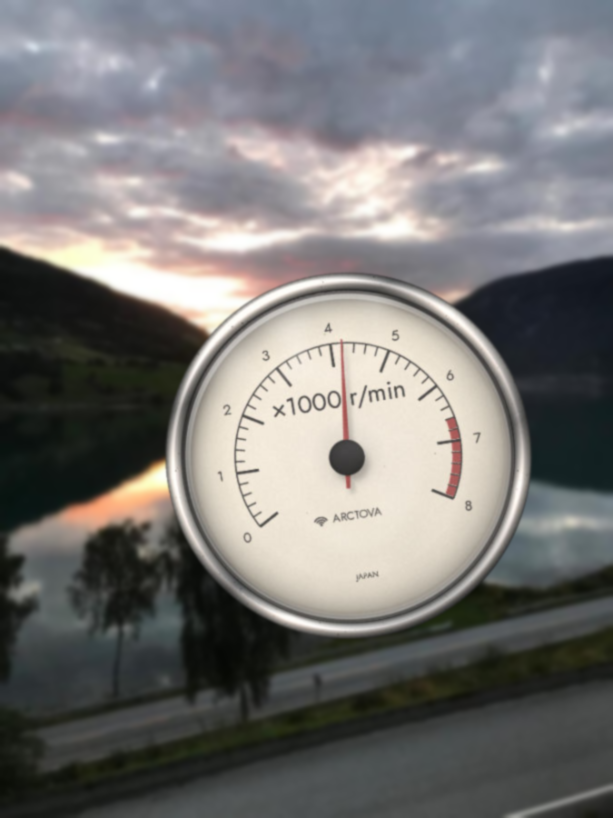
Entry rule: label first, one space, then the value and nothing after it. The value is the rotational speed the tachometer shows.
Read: 4200 rpm
